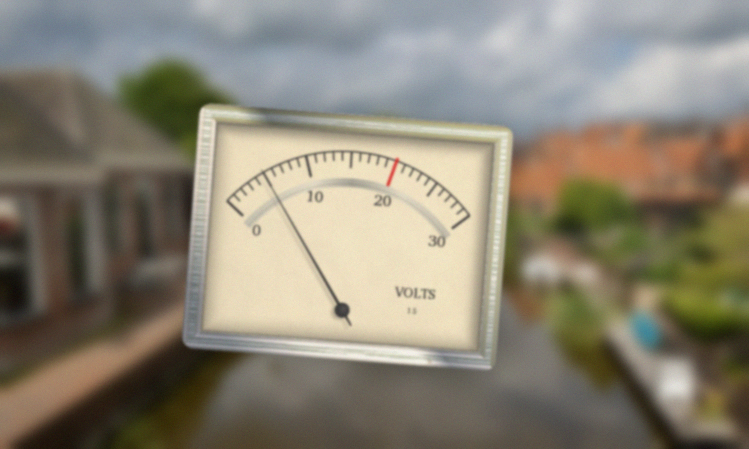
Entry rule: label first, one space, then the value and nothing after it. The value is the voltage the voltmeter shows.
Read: 5 V
